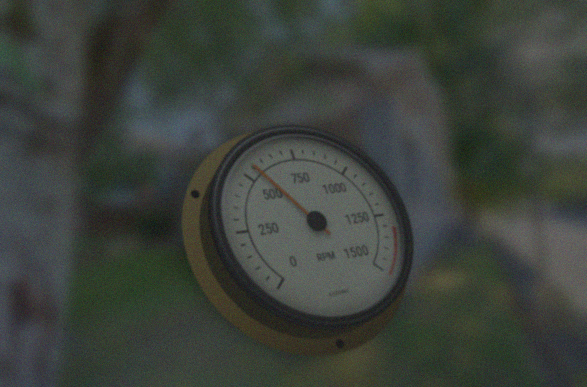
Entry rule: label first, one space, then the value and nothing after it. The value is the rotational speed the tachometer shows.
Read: 550 rpm
